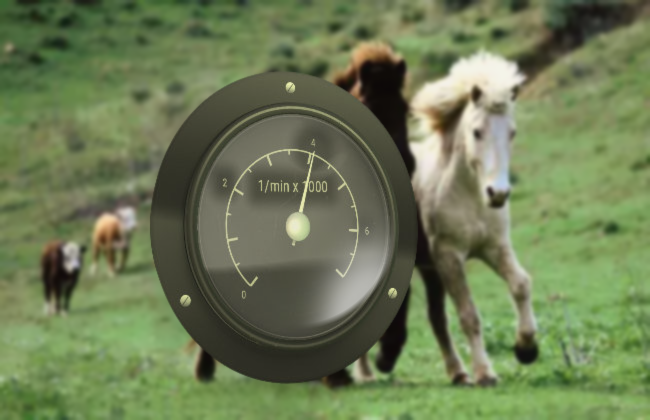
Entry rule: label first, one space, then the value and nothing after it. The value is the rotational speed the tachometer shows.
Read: 4000 rpm
